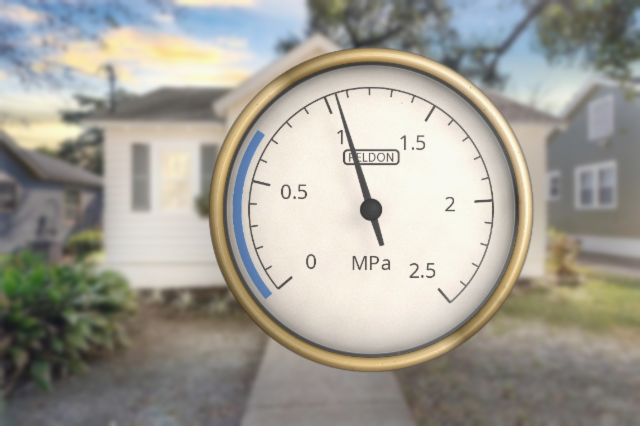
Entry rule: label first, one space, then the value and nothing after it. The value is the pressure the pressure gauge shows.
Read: 1.05 MPa
